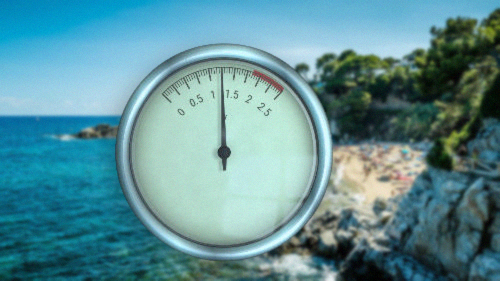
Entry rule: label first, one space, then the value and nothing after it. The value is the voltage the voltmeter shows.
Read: 1.25 V
